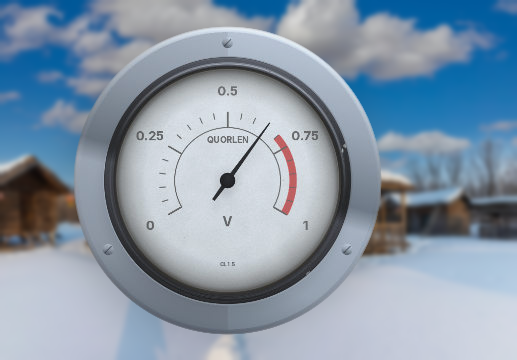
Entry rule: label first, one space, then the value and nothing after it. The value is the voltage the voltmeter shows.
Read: 0.65 V
